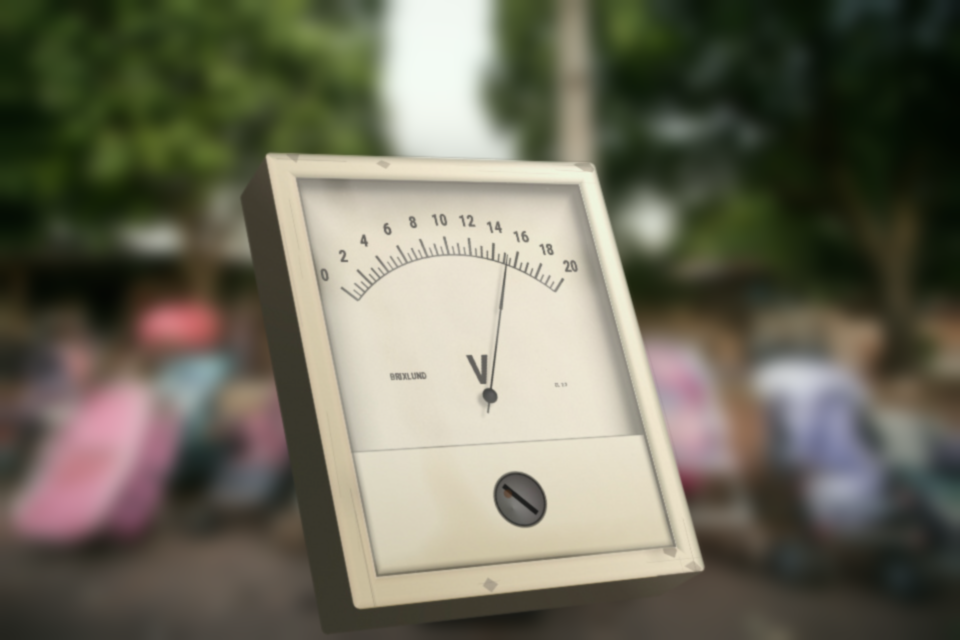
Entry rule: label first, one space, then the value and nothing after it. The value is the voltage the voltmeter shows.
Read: 15 V
